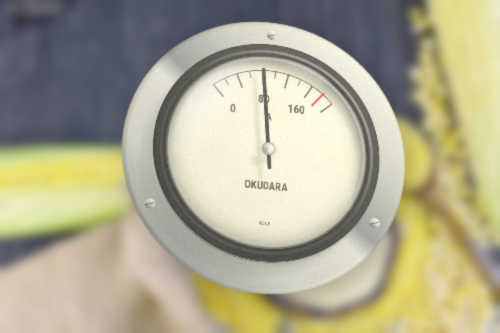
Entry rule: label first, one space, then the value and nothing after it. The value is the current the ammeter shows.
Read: 80 A
